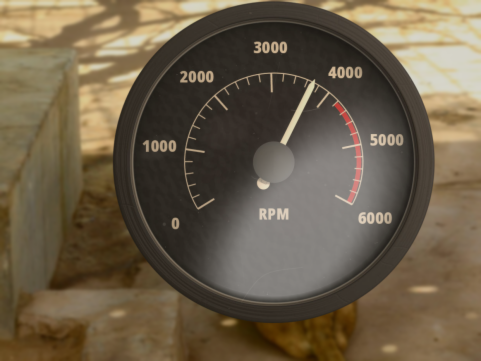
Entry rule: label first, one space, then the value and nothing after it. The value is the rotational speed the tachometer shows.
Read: 3700 rpm
